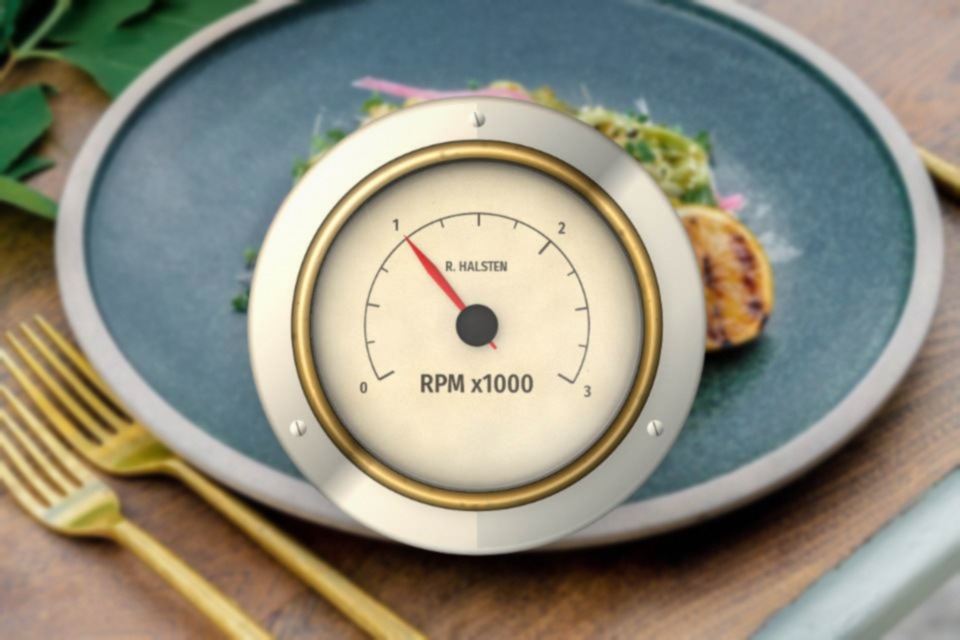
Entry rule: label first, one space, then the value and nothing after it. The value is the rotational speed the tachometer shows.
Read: 1000 rpm
